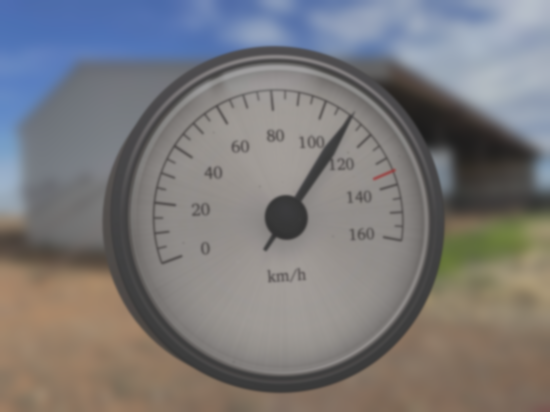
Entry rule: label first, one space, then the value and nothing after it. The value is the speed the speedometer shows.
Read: 110 km/h
